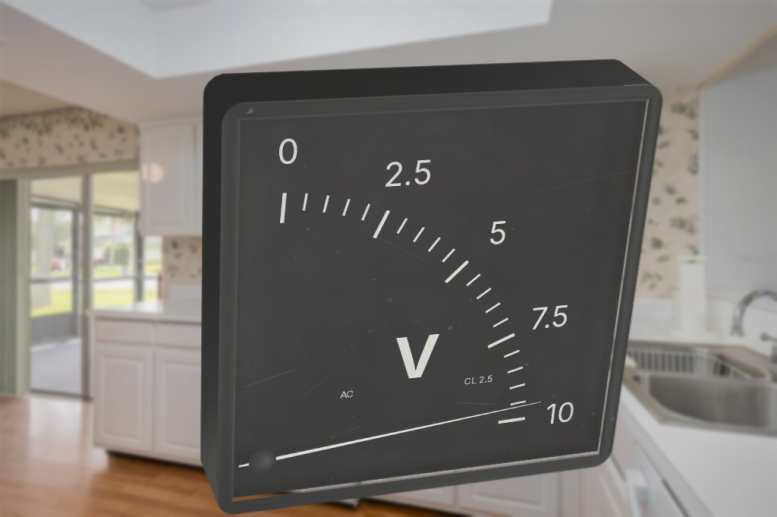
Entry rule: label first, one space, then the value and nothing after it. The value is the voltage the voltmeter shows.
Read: 9.5 V
